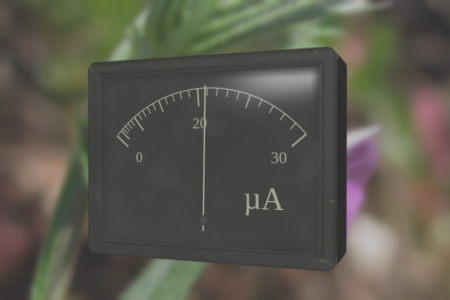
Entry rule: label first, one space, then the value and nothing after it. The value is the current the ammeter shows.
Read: 21 µA
